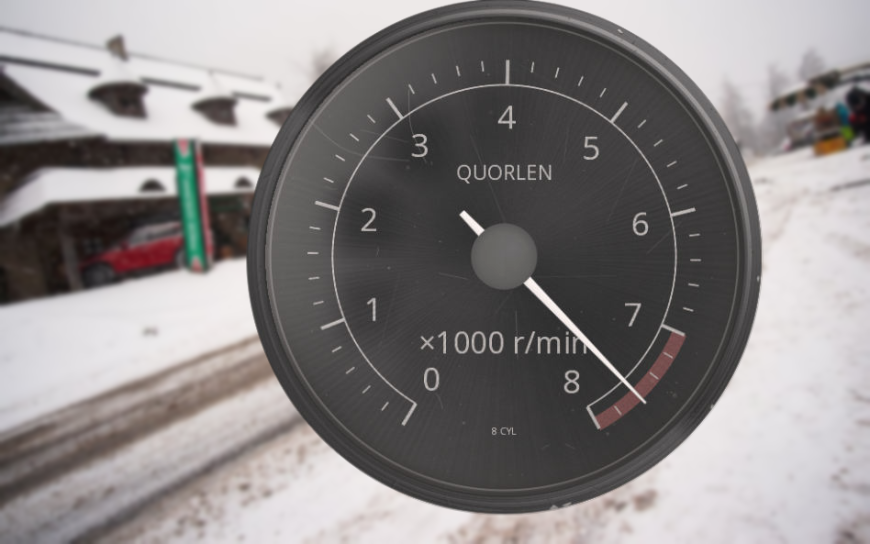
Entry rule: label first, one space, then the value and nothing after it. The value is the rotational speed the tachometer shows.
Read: 7600 rpm
